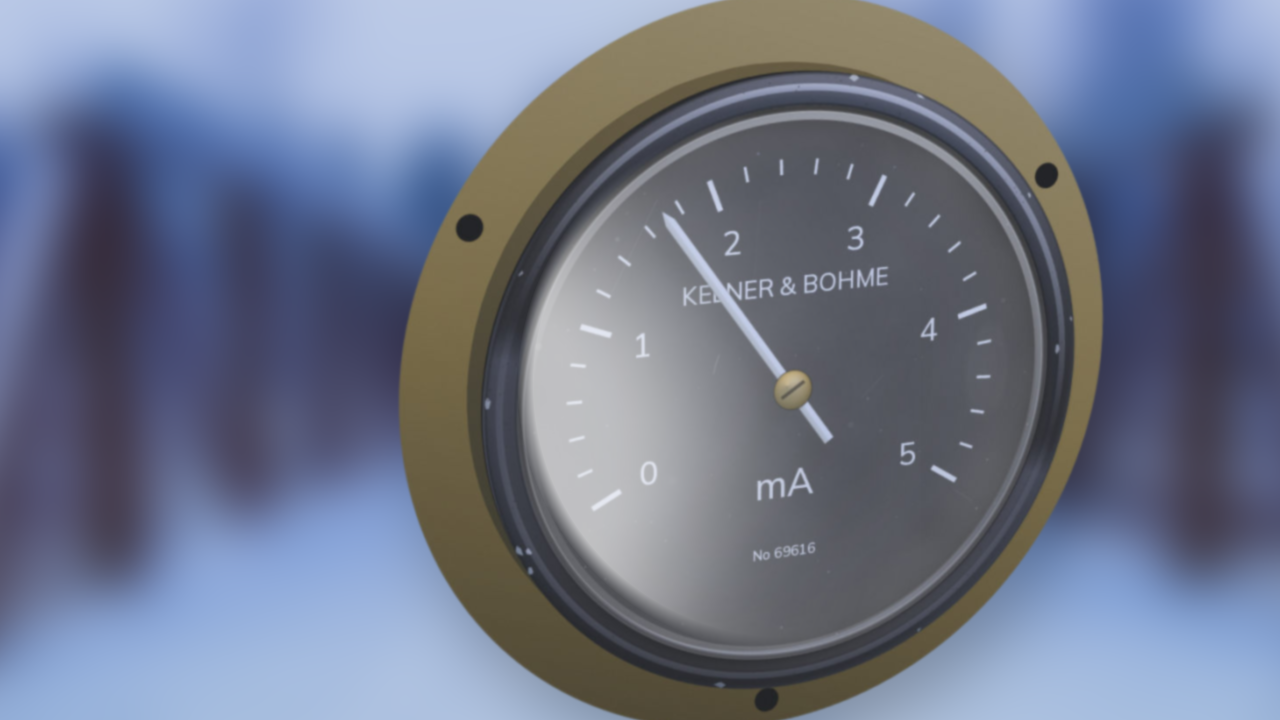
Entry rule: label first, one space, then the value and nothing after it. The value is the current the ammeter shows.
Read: 1.7 mA
